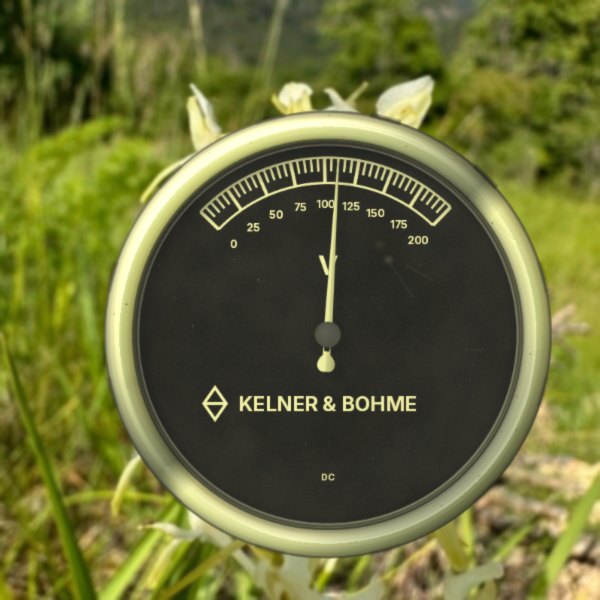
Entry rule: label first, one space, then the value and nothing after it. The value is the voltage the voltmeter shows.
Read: 110 V
